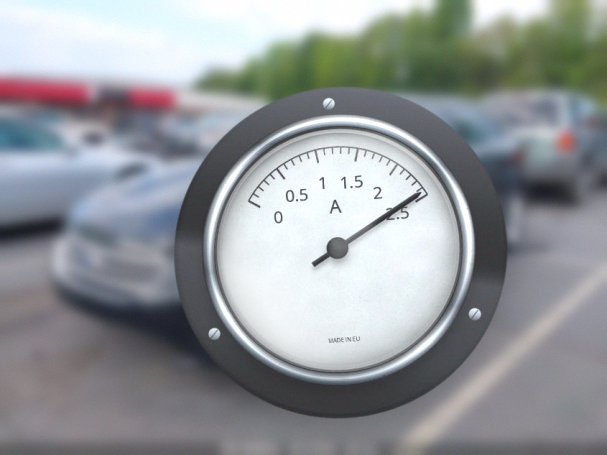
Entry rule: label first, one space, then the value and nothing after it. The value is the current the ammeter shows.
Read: 2.45 A
